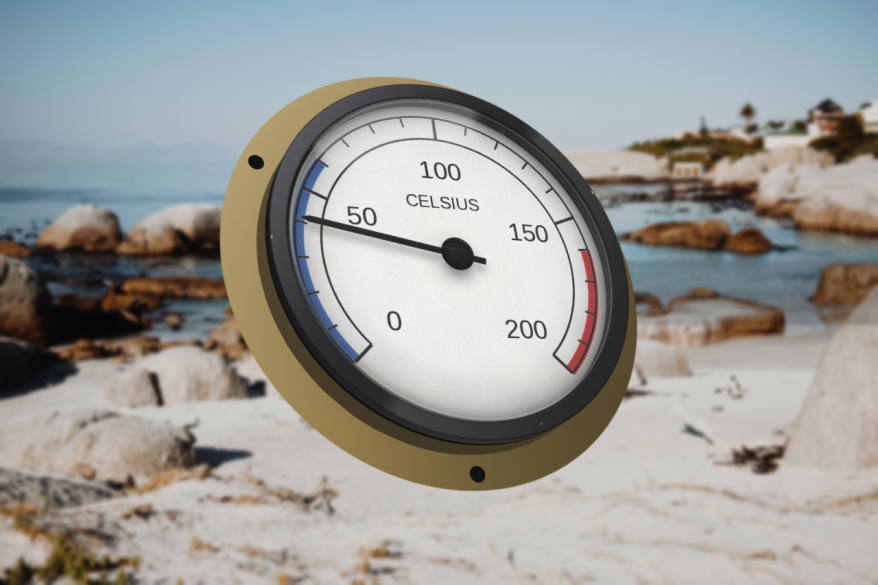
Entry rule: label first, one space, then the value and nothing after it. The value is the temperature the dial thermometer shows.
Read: 40 °C
